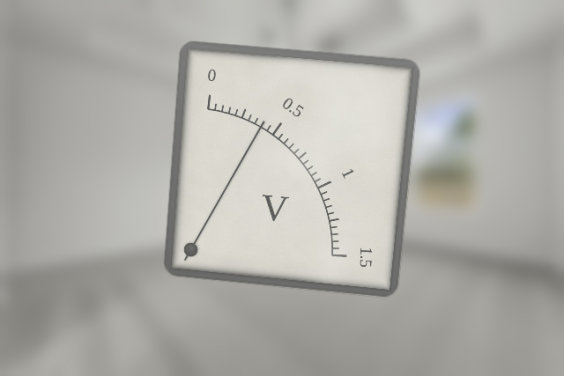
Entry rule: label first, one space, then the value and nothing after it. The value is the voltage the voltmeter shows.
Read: 0.4 V
